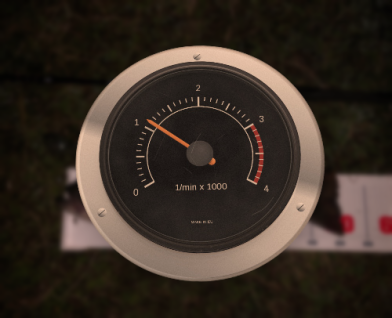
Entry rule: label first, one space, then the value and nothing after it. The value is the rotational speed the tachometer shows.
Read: 1100 rpm
